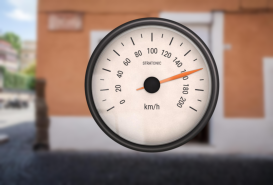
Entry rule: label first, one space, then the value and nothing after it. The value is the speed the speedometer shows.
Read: 160 km/h
